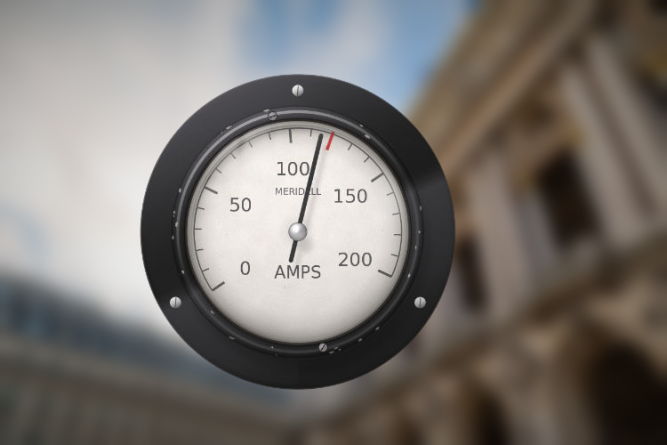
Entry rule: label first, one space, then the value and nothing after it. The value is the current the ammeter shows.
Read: 115 A
